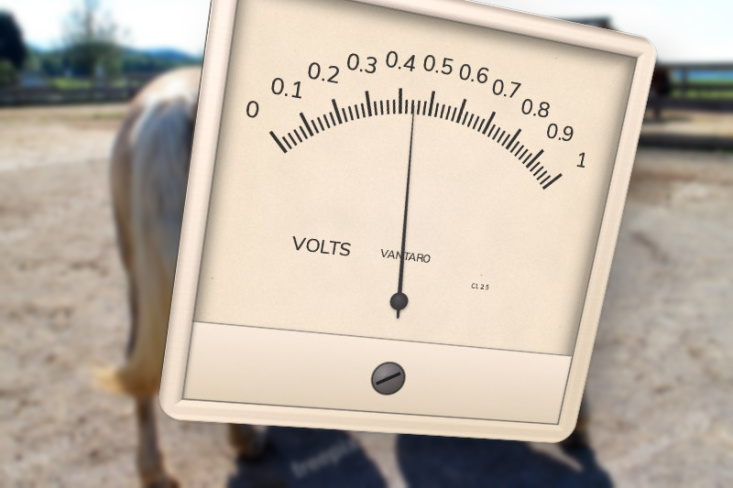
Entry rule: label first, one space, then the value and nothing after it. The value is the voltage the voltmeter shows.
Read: 0.44 V
